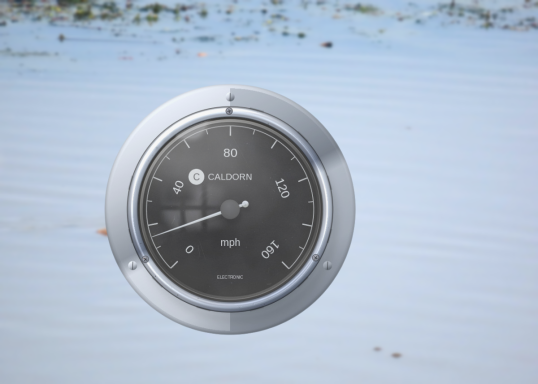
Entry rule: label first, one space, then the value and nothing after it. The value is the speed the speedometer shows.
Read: 15 mph
